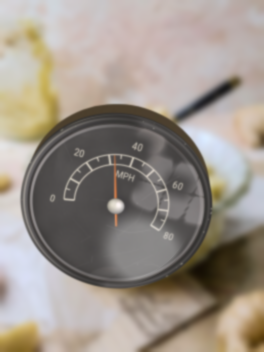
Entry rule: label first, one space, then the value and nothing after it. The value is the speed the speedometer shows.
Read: 32.5 mph
